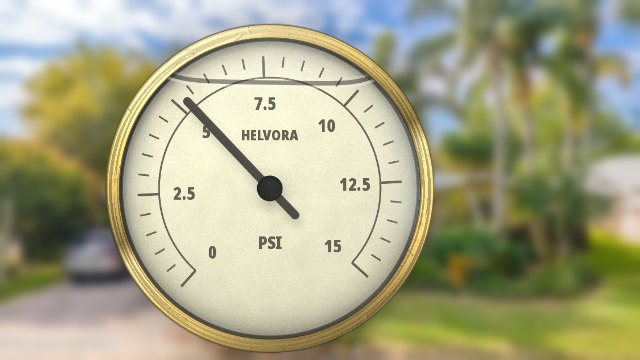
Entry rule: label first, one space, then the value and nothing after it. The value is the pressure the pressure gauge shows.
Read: 5.25 psi
